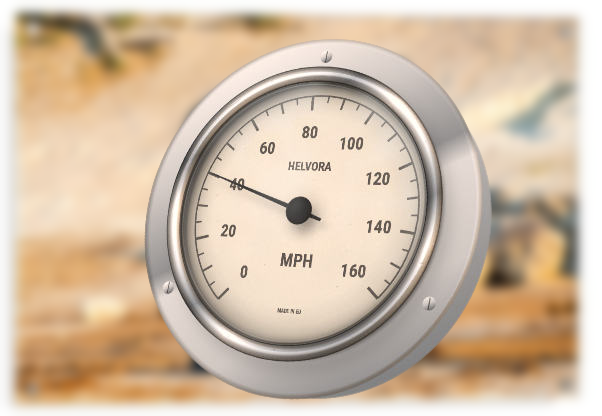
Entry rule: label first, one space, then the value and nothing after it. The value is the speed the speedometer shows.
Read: 40 mph
